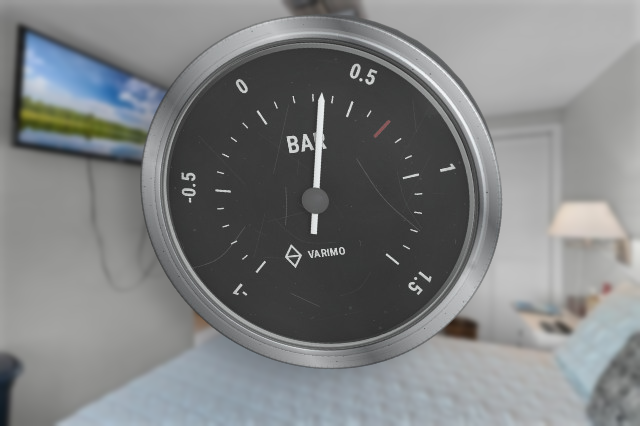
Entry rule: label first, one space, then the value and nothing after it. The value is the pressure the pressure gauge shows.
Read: 0.35 bar
